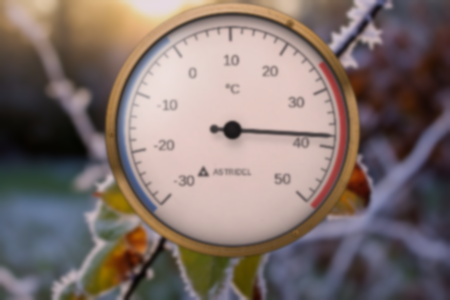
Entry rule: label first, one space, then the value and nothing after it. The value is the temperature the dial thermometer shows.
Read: 38 °C
